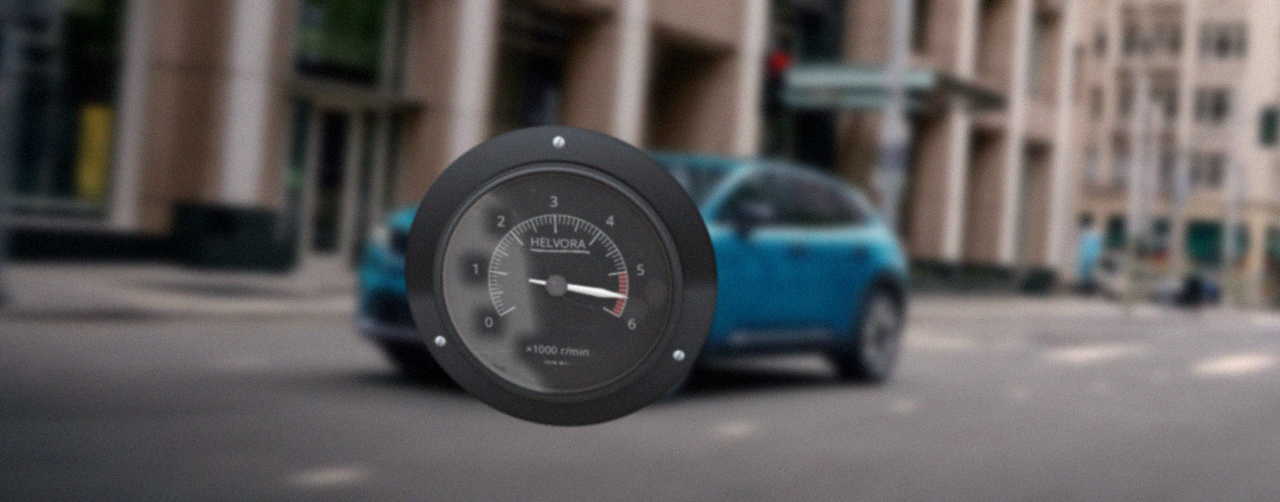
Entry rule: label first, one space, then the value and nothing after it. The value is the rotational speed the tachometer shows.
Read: 5500 rpm
